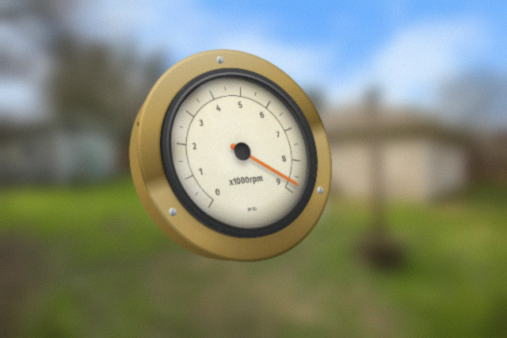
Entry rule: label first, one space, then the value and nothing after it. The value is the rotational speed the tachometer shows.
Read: 8750 rpm
